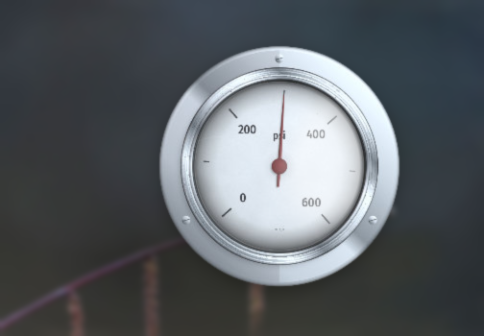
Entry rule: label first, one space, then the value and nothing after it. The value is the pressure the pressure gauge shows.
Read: 300 psi
